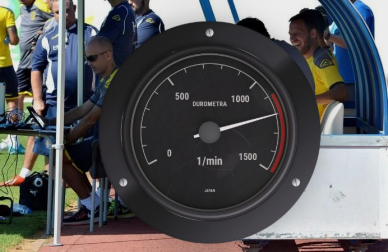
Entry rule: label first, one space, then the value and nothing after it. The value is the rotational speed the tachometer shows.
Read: 1200 rpm
